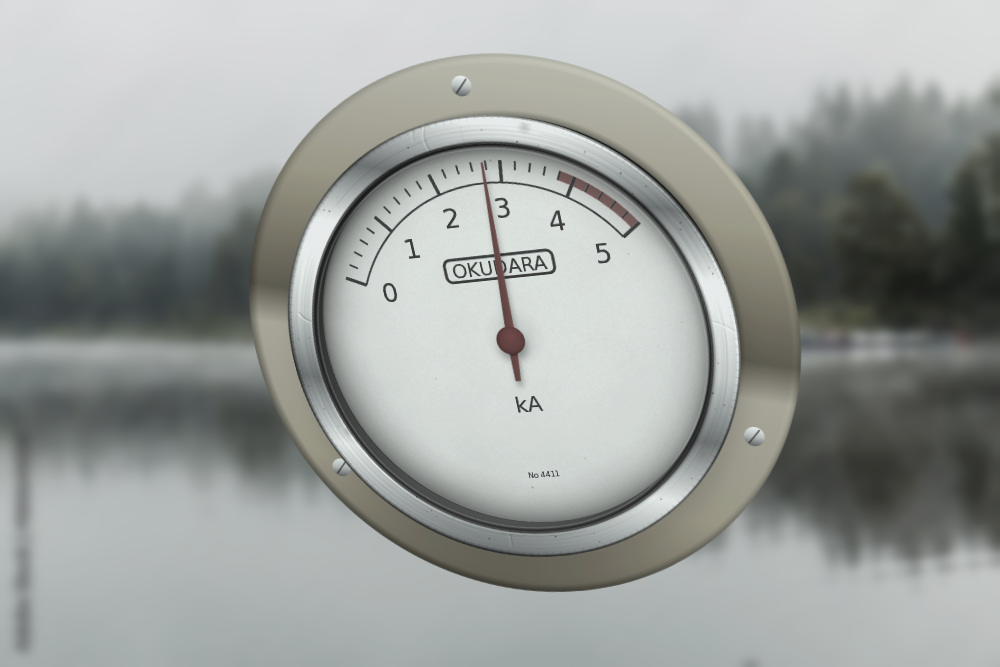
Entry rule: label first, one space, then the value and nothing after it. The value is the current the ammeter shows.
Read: 2.8 kA
